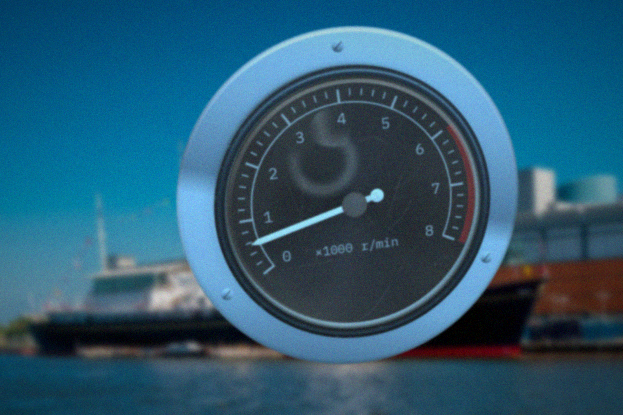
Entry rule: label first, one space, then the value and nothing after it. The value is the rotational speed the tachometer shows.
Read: 600 rpm
